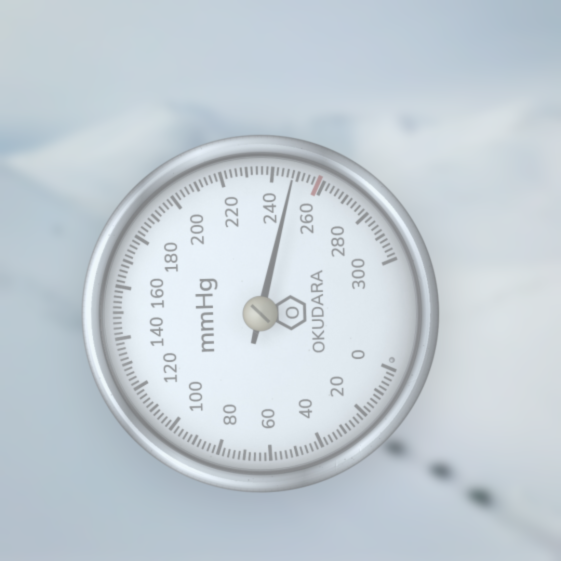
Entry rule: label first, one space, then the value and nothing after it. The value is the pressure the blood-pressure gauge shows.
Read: 248 mmHg
